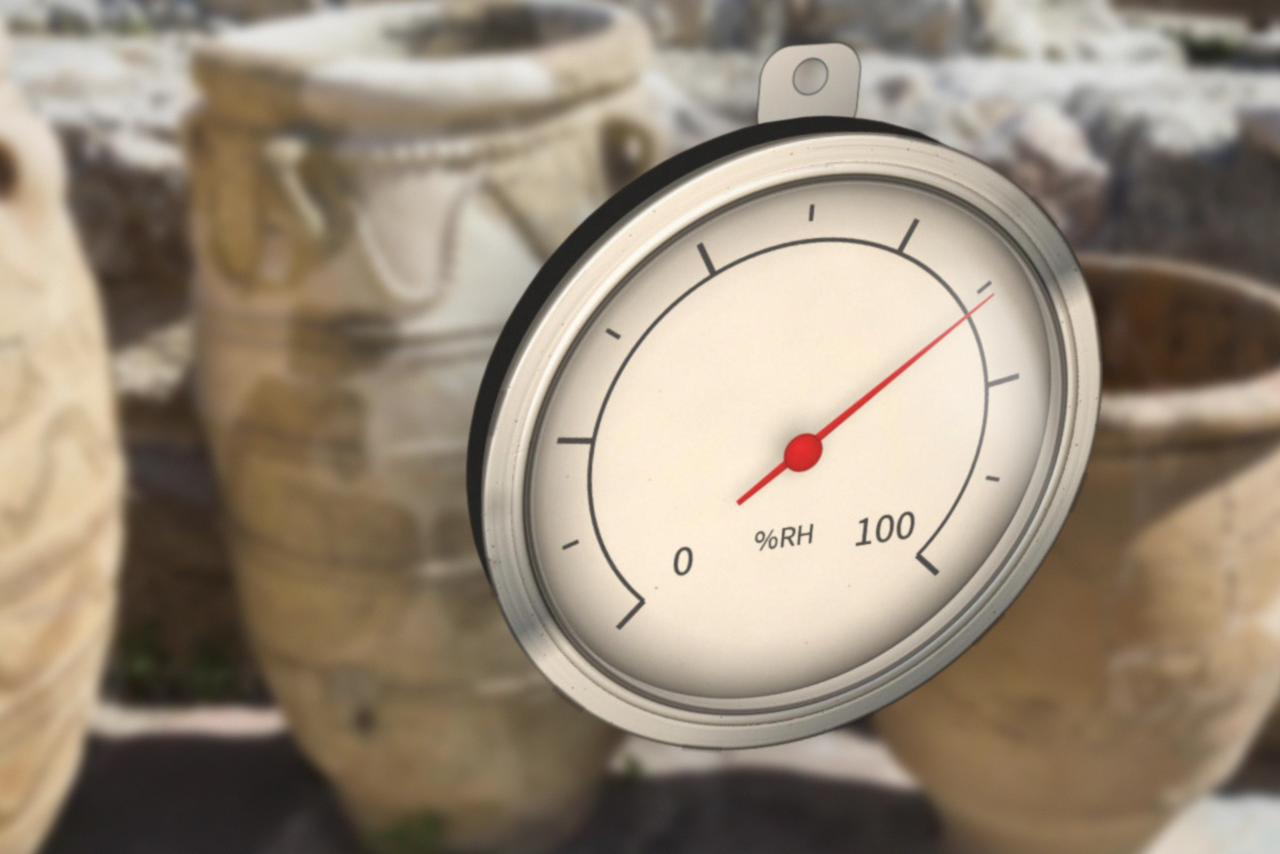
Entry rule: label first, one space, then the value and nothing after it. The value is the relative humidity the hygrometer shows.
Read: 70 %
